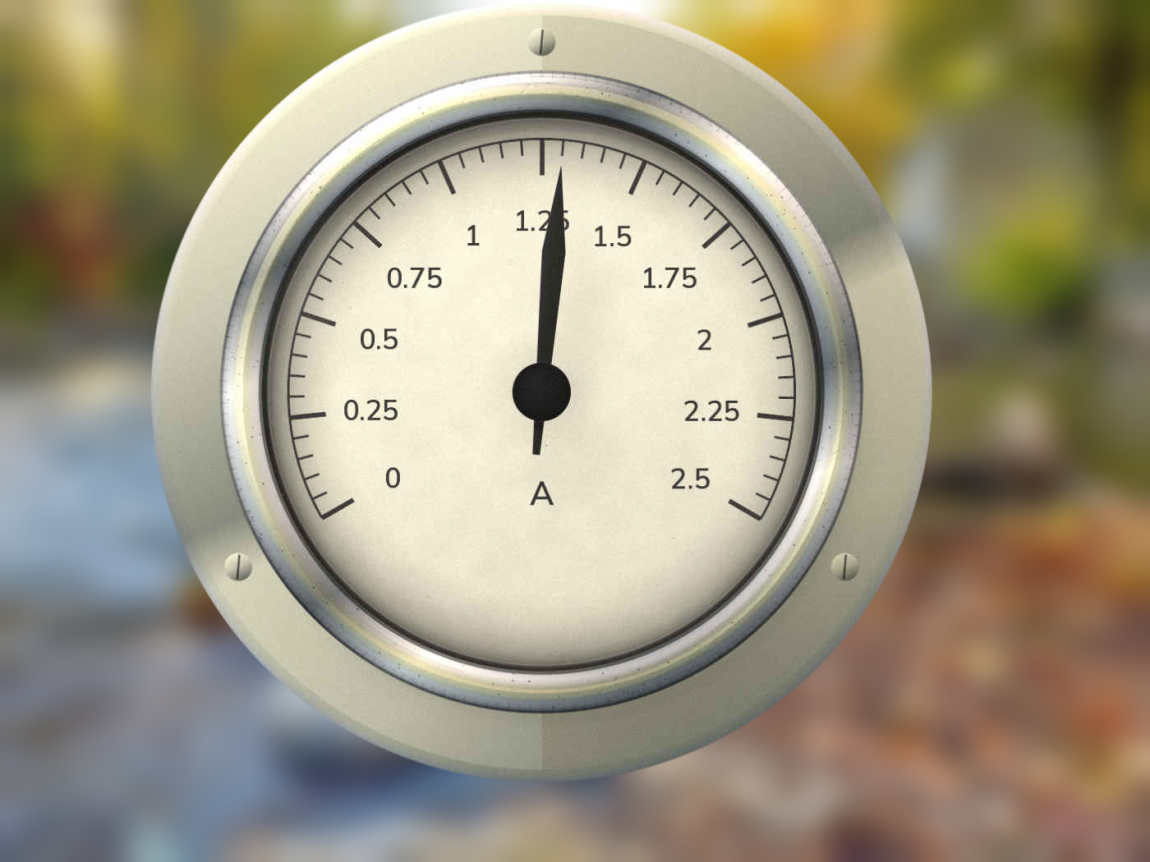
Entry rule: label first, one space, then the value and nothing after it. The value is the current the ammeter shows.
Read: 1.3 A
